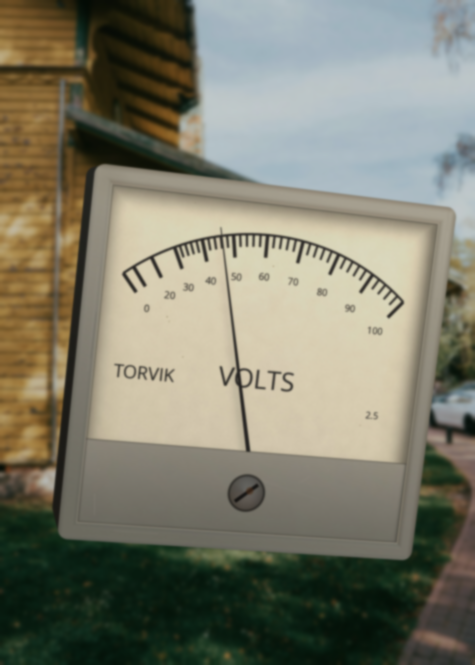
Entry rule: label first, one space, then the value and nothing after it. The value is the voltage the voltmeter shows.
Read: 46 V
